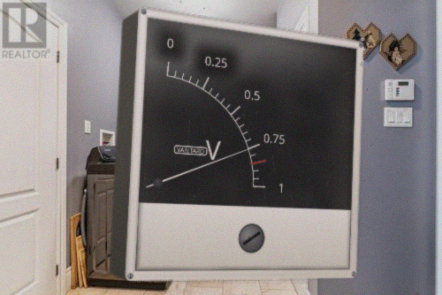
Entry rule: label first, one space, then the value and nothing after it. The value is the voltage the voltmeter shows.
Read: 0.75 V
